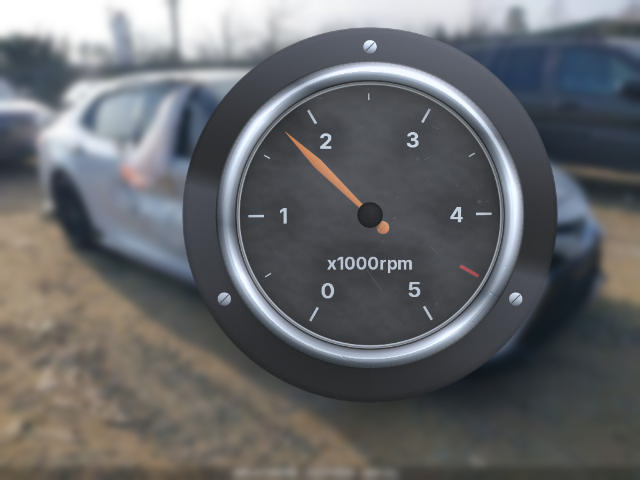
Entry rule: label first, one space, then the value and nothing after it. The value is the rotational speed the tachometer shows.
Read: 1750 rpm
